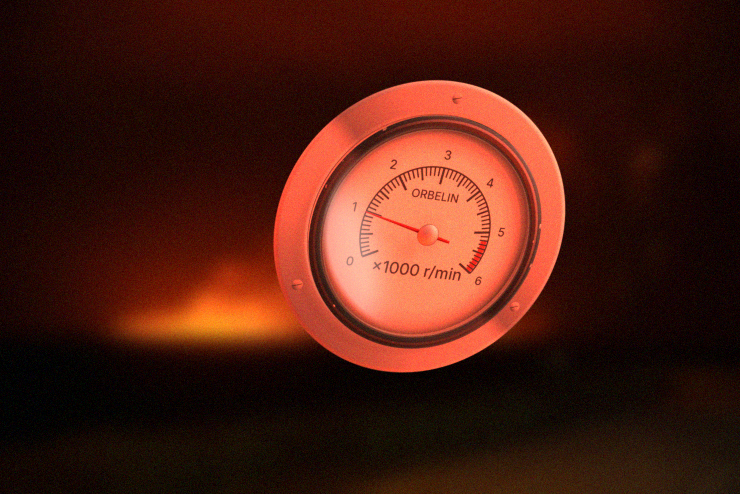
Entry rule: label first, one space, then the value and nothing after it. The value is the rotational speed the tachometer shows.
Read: 1000 rpm
